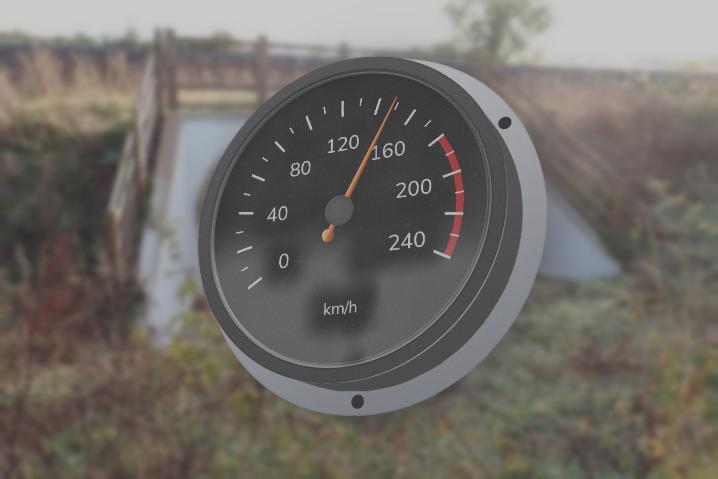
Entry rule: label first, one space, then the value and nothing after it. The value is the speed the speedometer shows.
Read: 150 km/h
